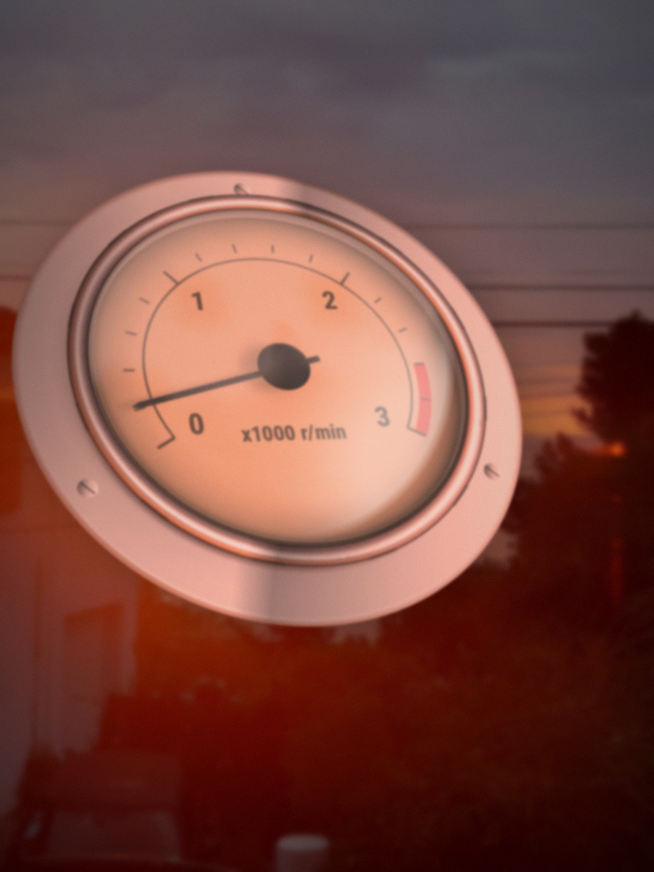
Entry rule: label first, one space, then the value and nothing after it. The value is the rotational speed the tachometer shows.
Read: 200 rpm
